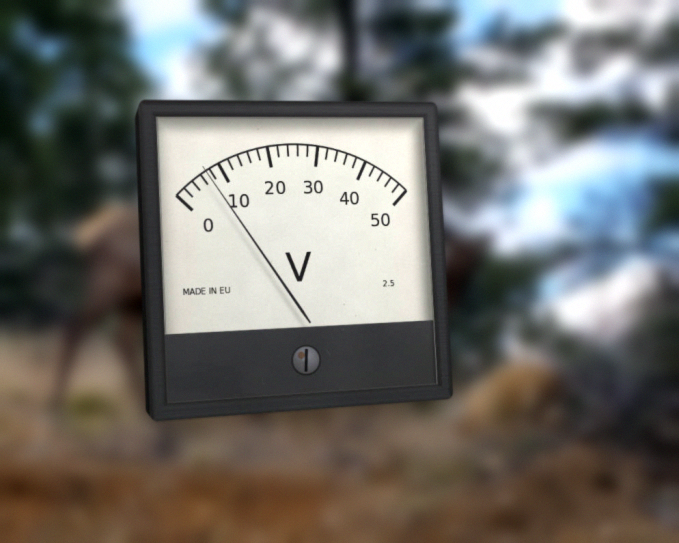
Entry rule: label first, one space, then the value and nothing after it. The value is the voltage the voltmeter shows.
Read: 7 V
